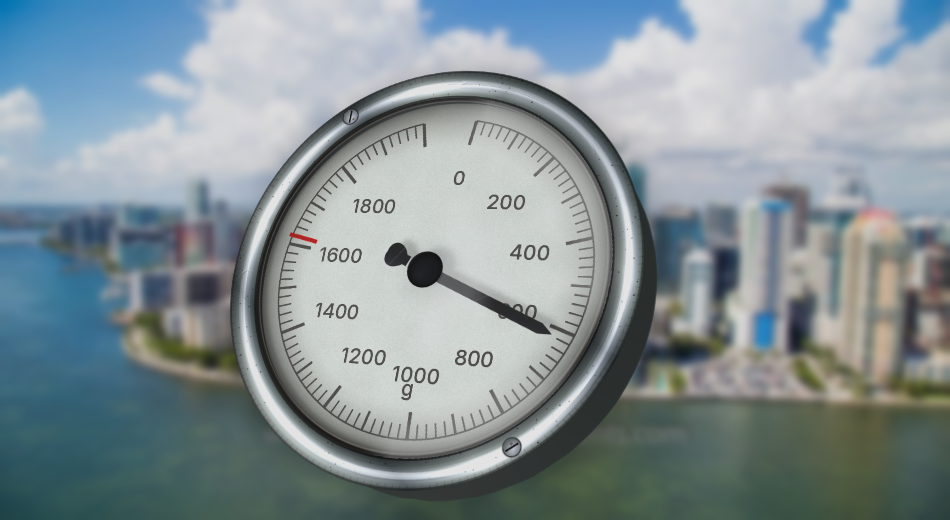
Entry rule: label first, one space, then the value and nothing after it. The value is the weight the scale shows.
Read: 620 g
